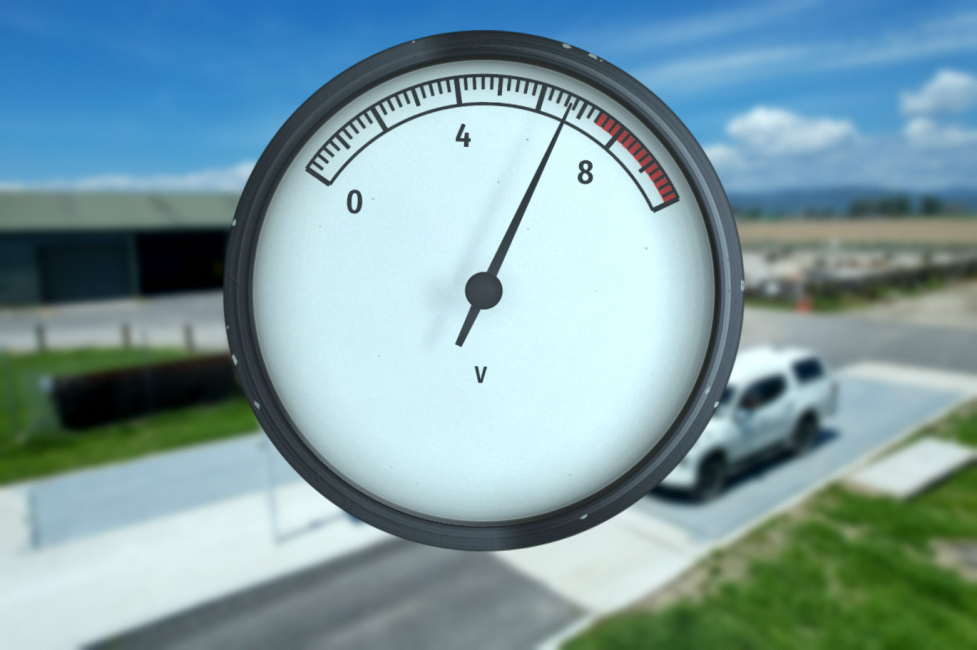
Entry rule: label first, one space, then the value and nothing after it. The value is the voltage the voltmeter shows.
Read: 6.7 V
